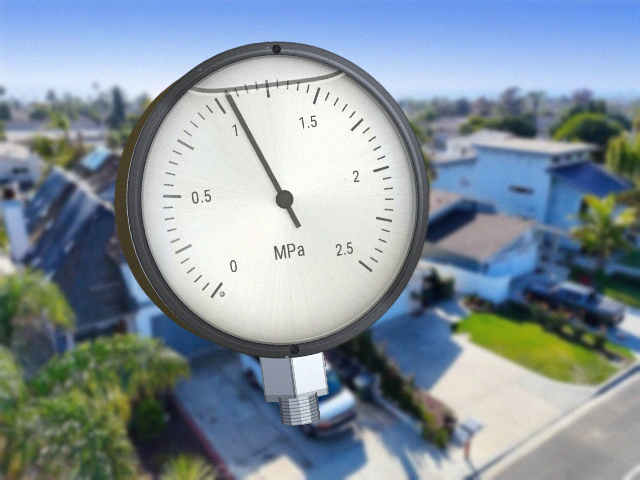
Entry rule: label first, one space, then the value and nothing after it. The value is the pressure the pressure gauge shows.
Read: 1.05 MPa
